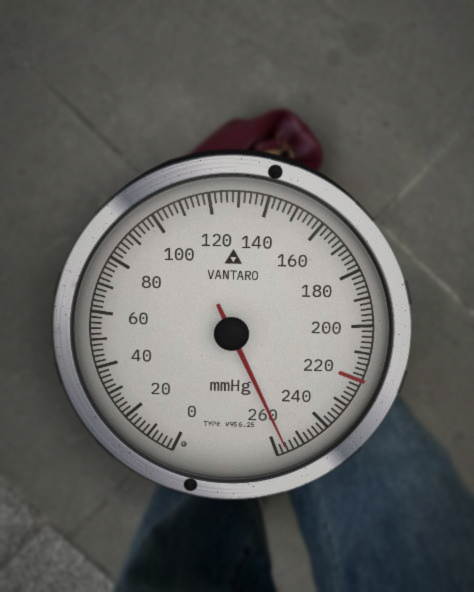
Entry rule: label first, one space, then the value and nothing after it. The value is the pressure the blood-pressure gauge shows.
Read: 256 mmHg
